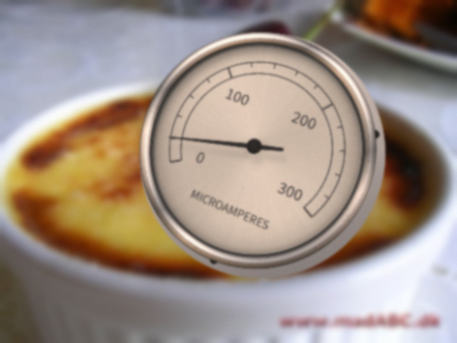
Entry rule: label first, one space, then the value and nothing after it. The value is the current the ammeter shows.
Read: 20 µA
